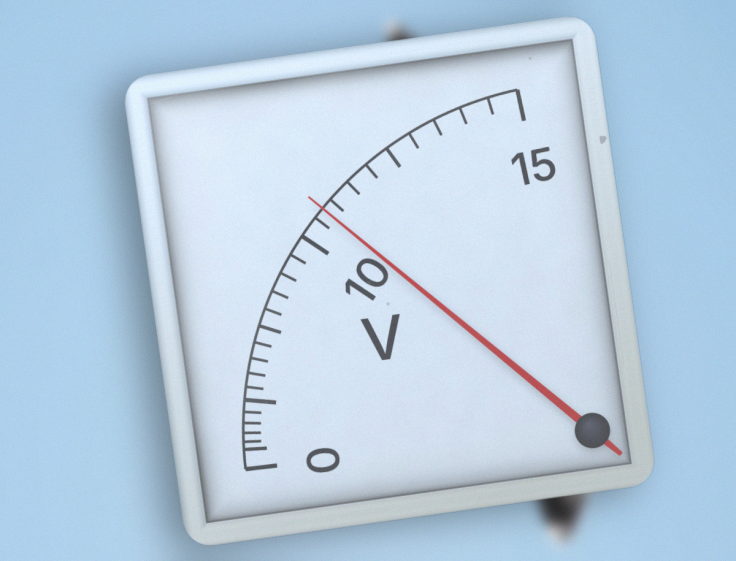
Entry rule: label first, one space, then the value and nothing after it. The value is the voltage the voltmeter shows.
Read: 10.75 V
